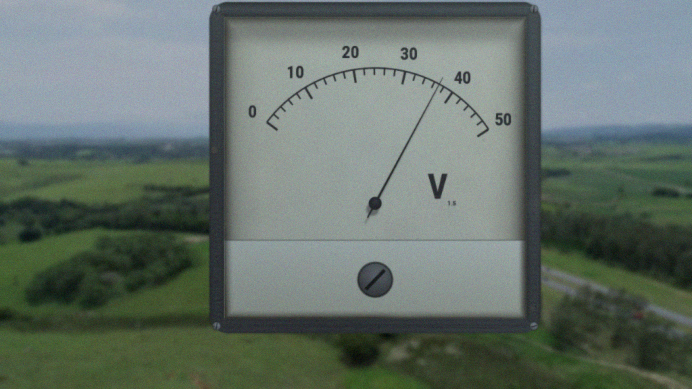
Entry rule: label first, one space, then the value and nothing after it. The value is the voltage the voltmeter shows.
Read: 37 V
